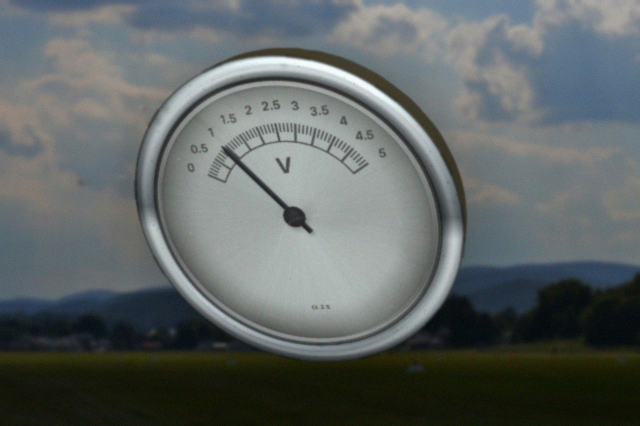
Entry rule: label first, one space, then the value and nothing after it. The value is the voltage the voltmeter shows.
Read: 1 V
